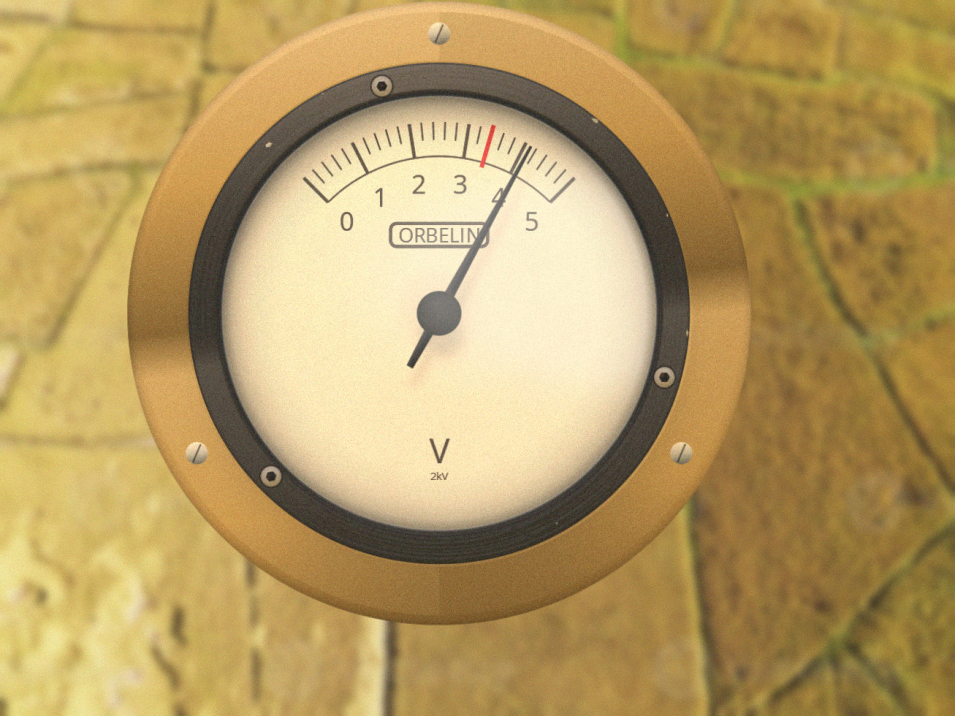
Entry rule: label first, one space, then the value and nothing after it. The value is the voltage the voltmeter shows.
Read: 4.1 V
